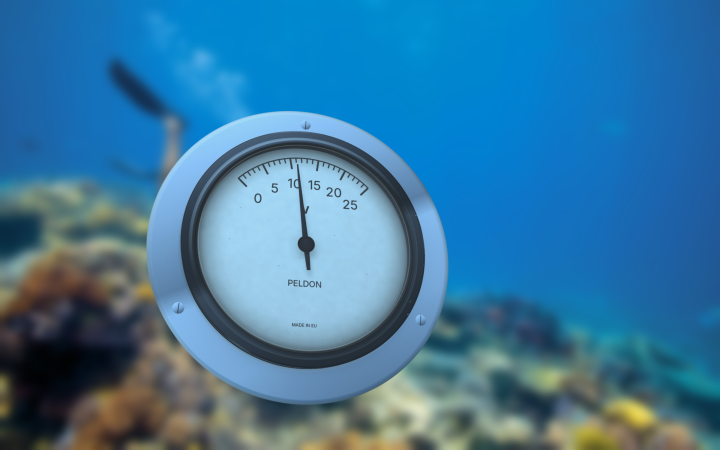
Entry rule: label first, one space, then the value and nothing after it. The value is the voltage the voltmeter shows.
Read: 11 V
